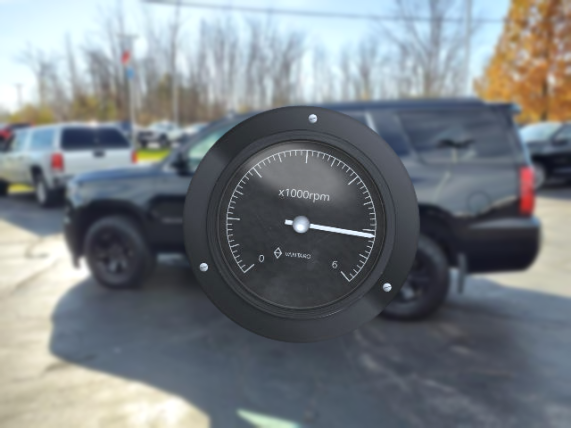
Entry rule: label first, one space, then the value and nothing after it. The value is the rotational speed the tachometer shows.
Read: 5100 rpm
